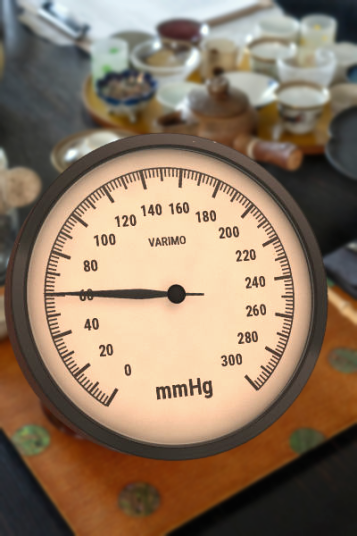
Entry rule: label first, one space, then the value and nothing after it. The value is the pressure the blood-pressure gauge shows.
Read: 60 mmHg
